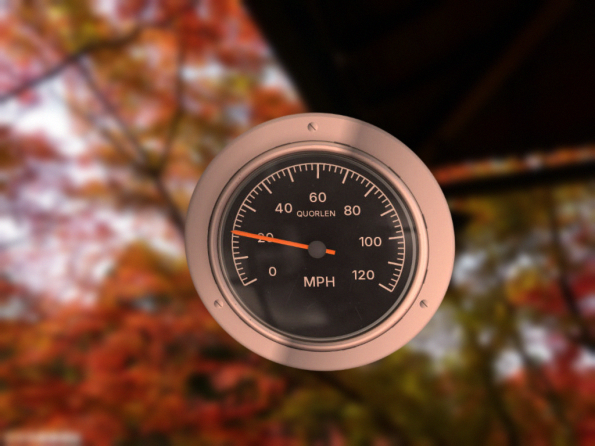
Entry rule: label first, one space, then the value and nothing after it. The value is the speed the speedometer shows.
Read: 20 mph
